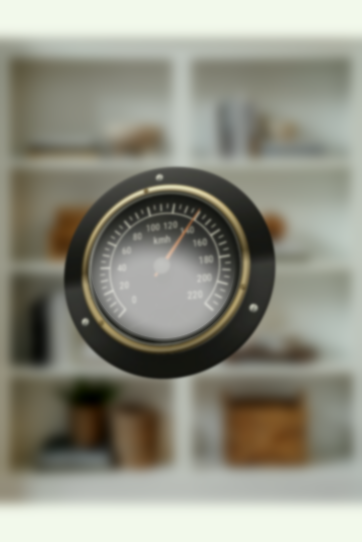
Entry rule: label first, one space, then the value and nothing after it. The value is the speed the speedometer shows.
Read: 140 km/h
